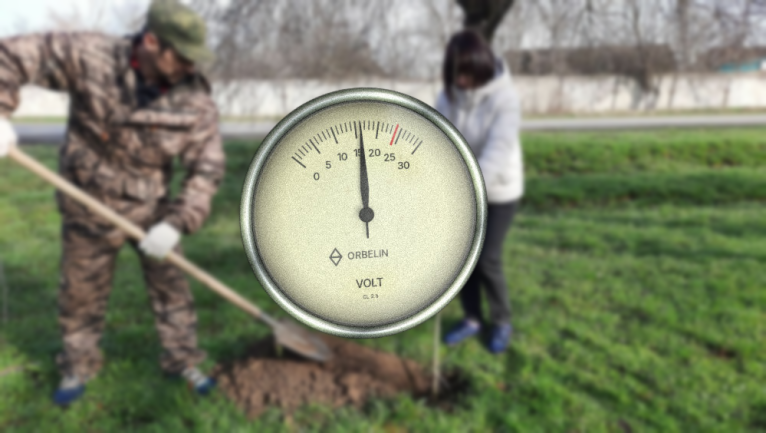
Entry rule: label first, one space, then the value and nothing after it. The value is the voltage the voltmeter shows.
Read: 16 V
